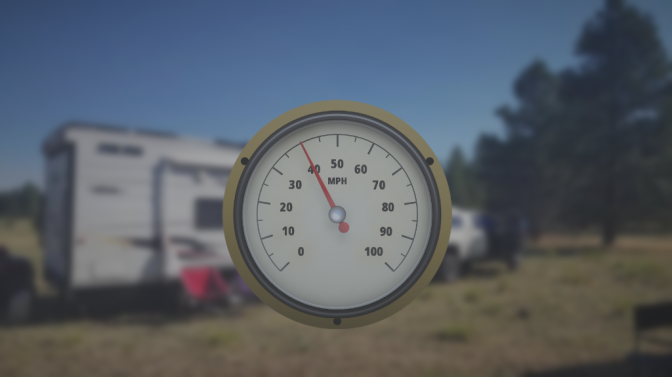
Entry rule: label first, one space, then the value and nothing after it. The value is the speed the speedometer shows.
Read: 40 mph
